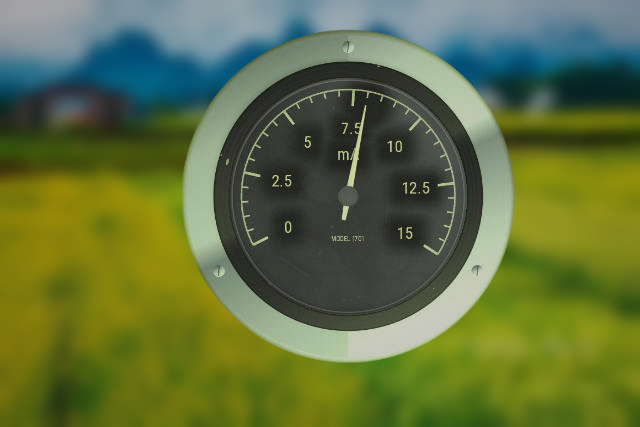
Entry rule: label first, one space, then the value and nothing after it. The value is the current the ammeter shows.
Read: 8 mA
